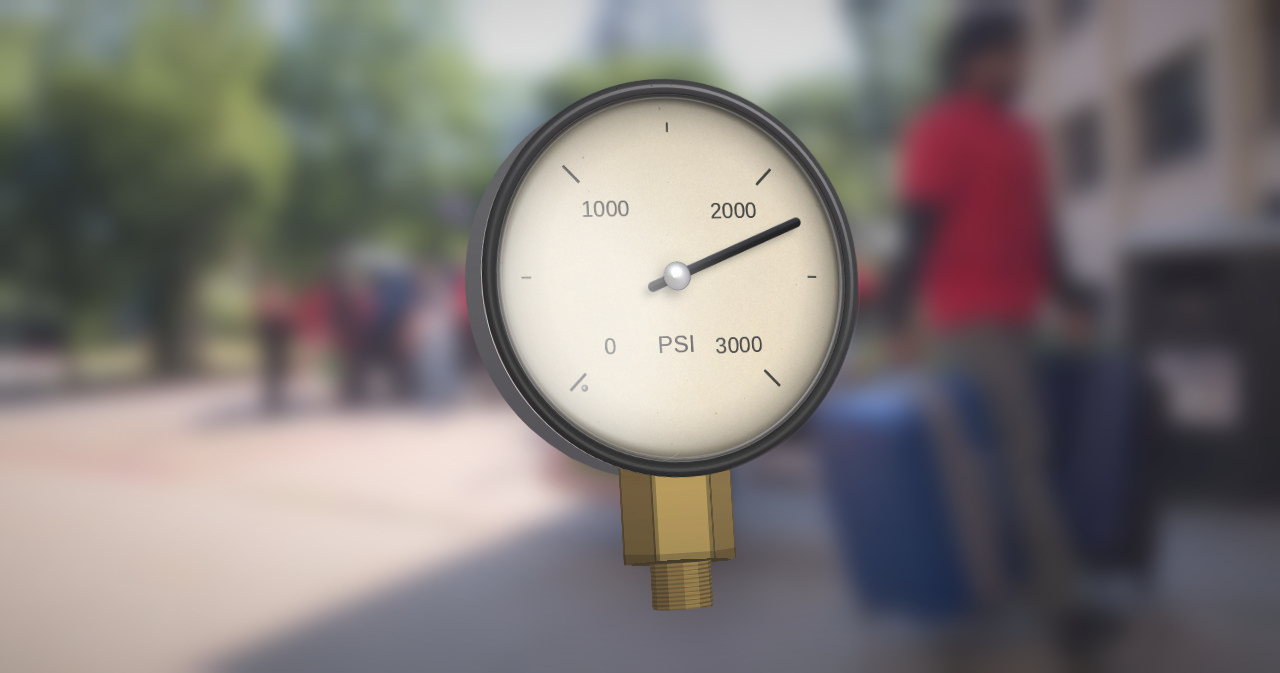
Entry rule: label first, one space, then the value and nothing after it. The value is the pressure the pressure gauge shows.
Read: 2250 psi
